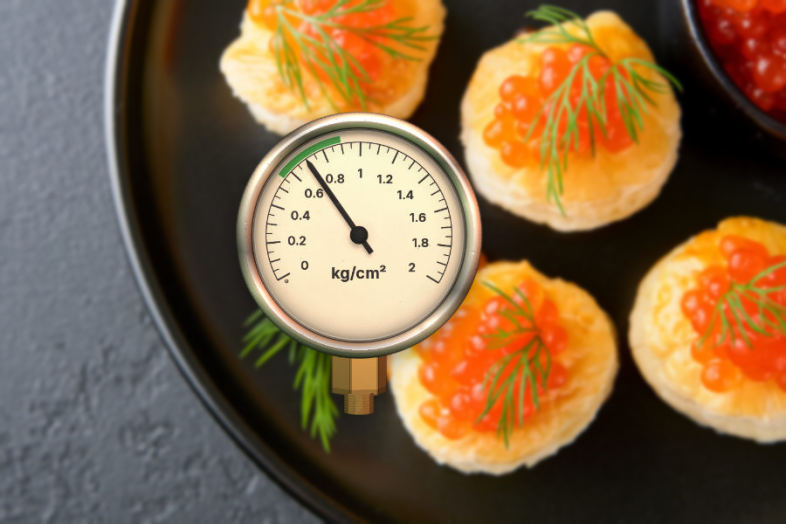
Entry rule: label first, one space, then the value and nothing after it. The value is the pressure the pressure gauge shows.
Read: 0.7 kg/cm²
